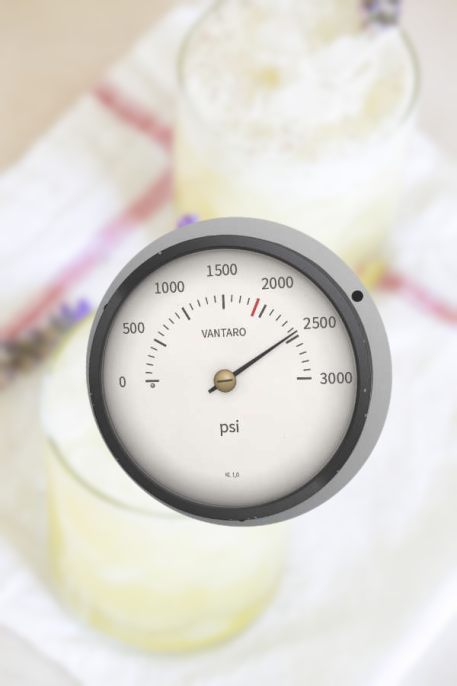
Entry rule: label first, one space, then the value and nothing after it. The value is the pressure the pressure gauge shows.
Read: 2450 psi
